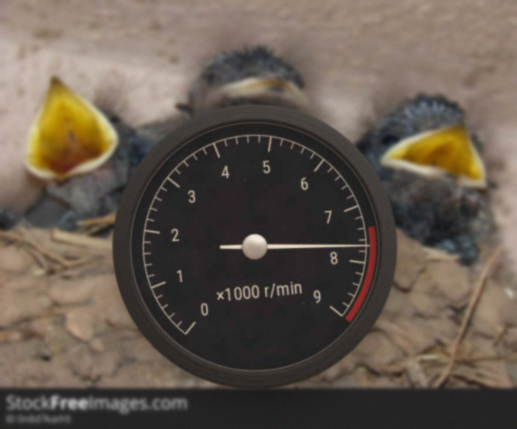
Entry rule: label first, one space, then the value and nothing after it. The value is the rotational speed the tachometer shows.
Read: 7700 rpm
